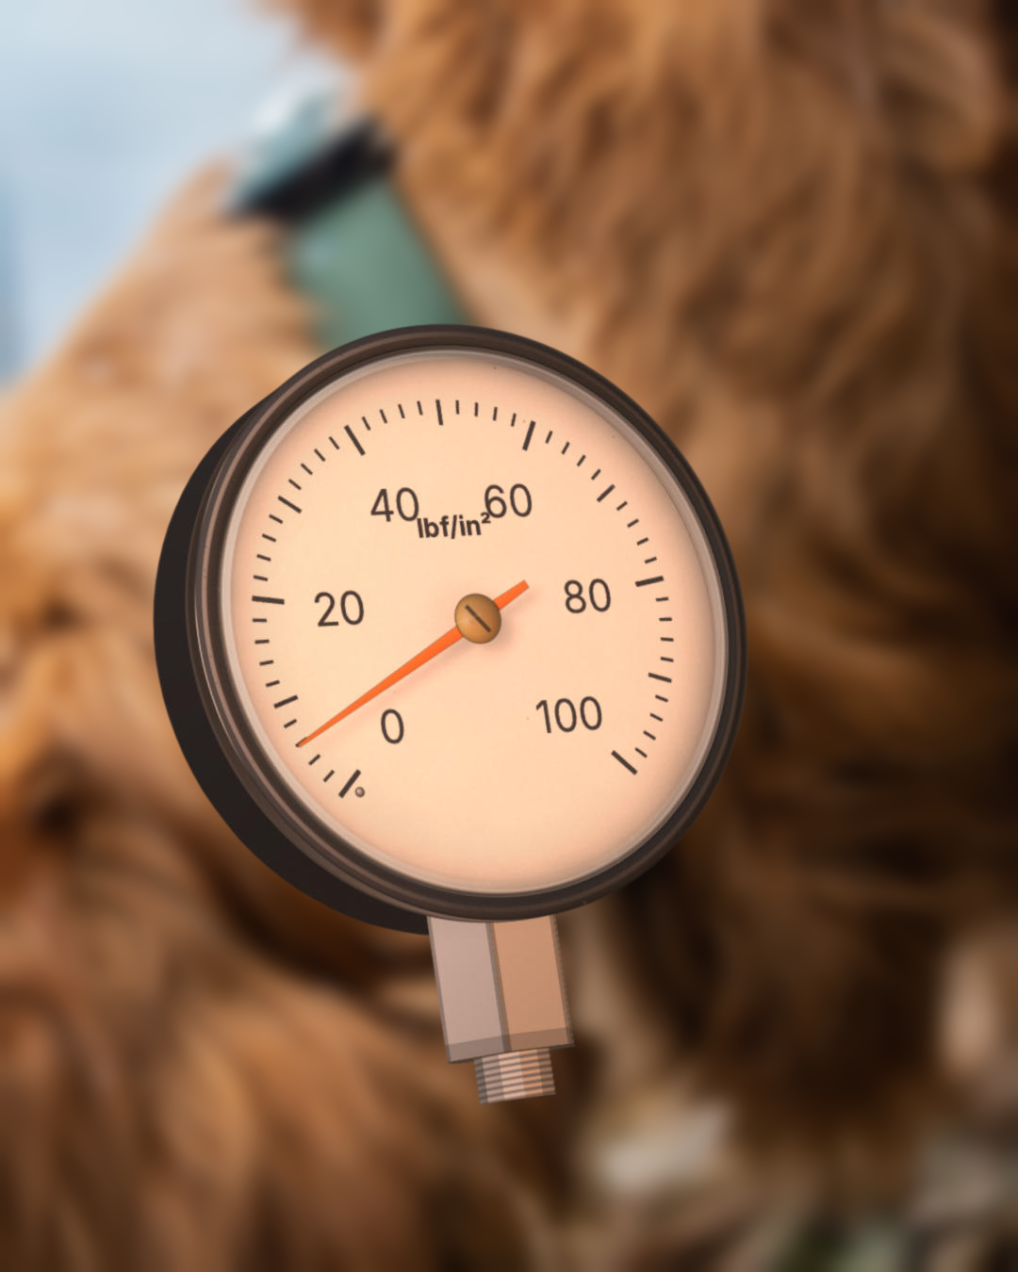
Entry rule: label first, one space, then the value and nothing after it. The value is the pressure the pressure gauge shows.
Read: 6 psi
